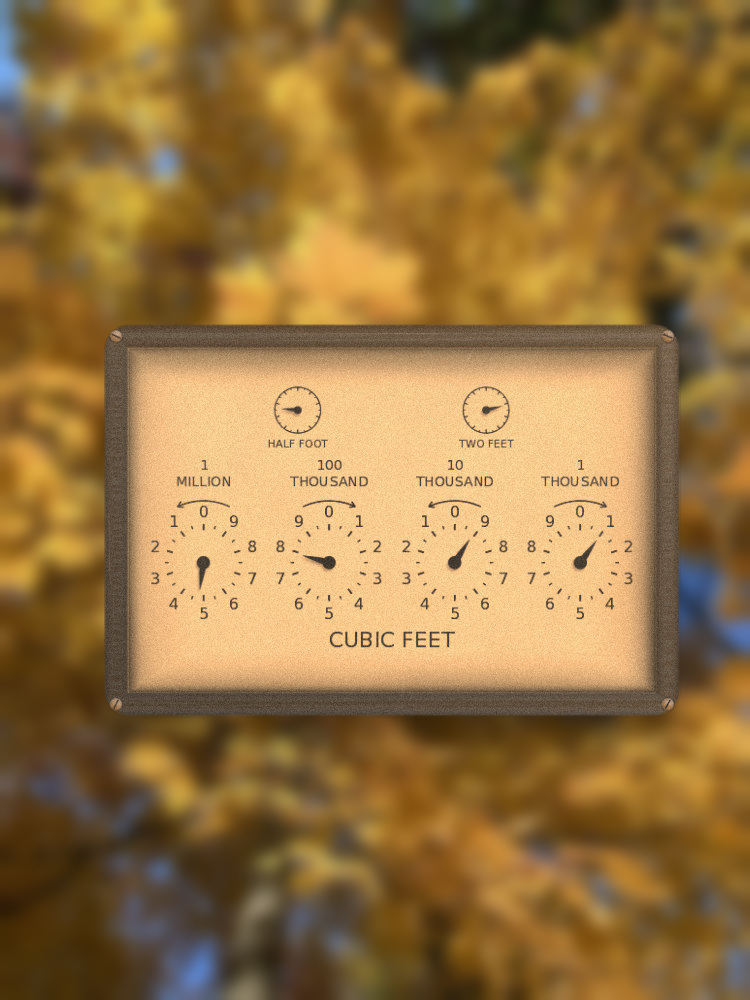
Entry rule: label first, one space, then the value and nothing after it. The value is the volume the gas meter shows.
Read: 479100 ft³
